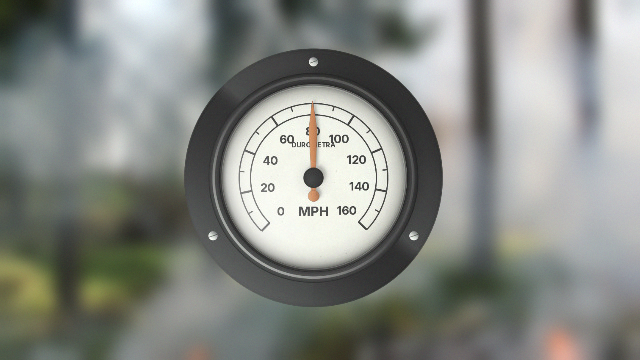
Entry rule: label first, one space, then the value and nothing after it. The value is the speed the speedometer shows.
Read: 80 mph
